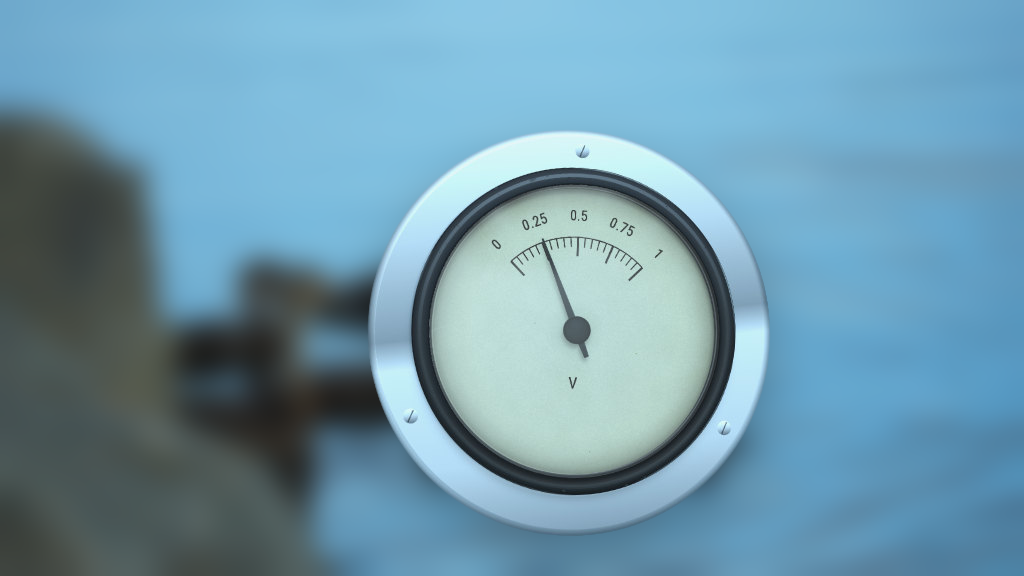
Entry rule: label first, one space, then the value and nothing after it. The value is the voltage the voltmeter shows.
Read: 0.25 V
